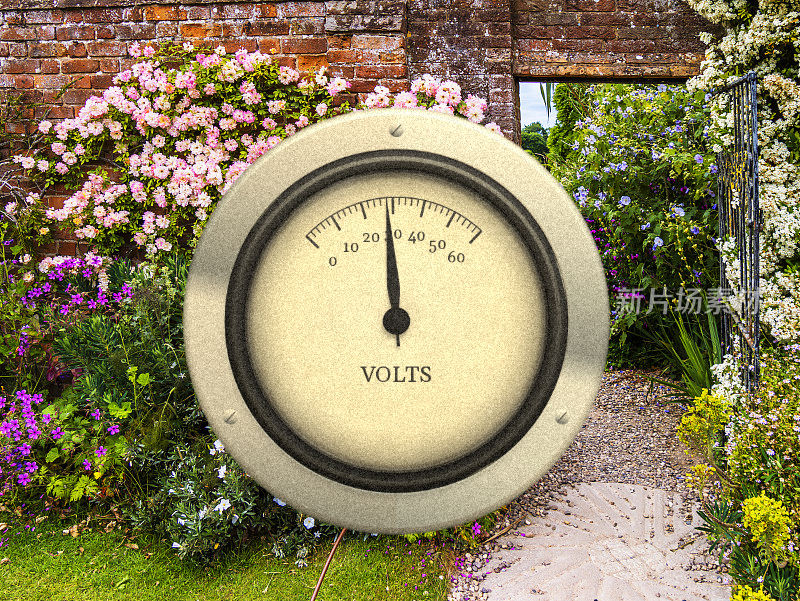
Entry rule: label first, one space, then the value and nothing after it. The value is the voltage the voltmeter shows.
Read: 28 V
